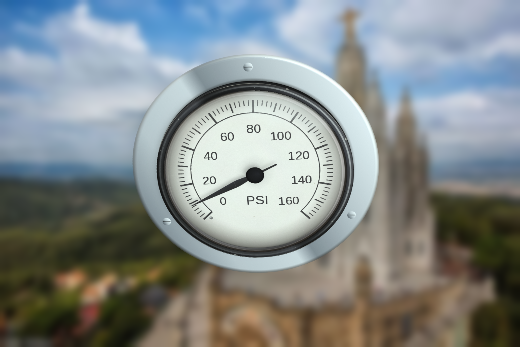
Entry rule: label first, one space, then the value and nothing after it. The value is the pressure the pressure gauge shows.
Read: 10 psi
